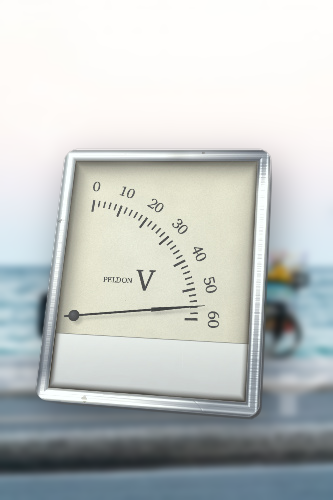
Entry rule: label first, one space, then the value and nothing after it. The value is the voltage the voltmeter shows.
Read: 56 V
